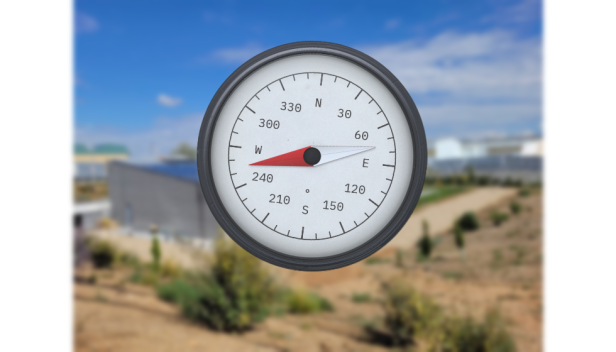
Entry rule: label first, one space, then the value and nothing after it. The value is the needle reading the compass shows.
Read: 255 °
